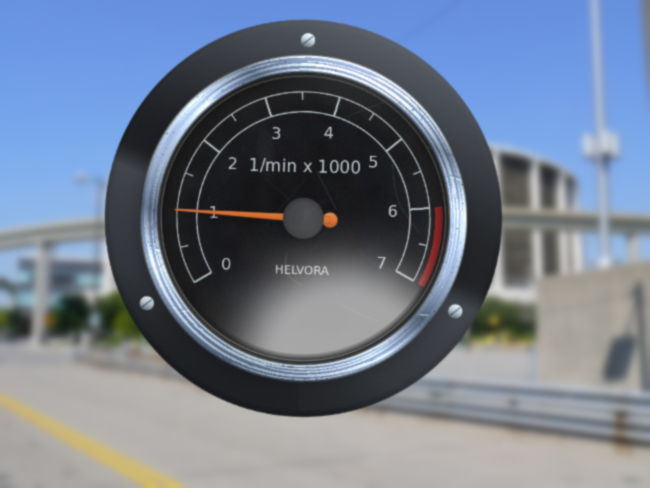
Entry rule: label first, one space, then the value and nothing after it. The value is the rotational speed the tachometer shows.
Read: 1000 rpm
